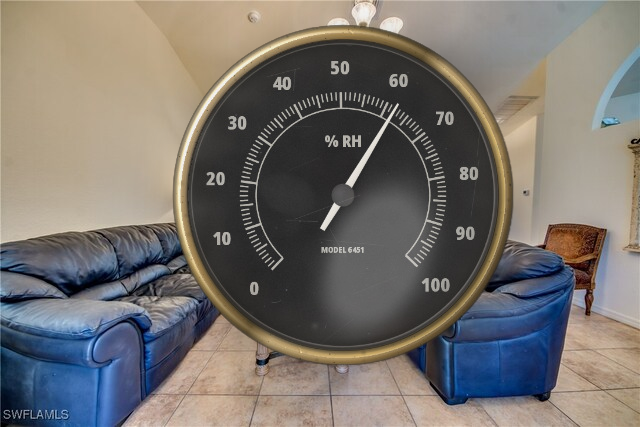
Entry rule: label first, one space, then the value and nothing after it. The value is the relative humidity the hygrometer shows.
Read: 62 %
